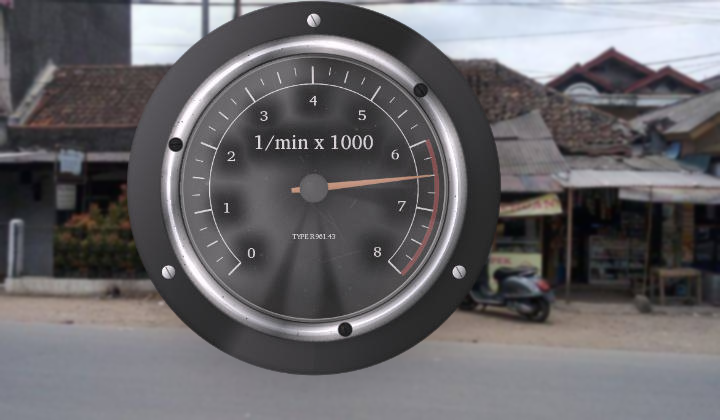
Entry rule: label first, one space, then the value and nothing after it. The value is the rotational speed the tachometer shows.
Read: 6500 rpm
